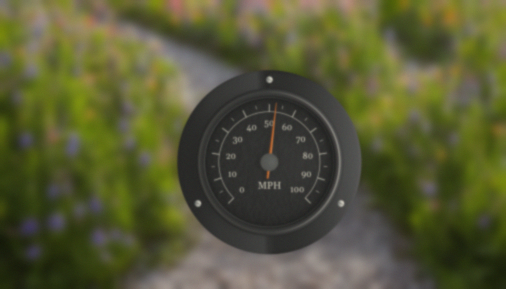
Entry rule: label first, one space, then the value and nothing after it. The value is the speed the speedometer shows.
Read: 52.5 mph
